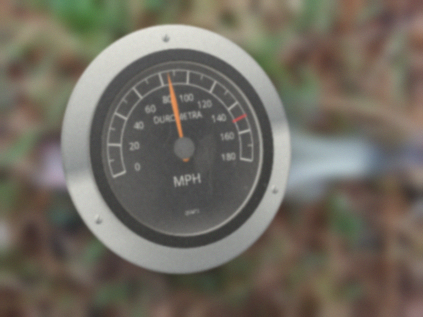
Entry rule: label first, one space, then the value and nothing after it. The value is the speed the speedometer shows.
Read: 85 mph
